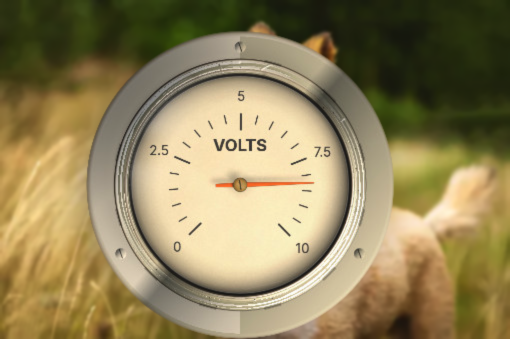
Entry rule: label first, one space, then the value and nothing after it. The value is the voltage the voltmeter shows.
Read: 8.25 V
